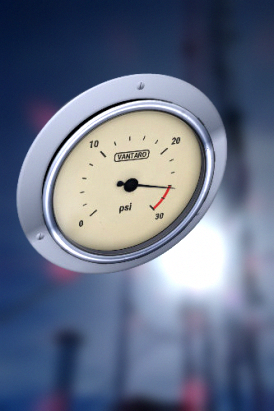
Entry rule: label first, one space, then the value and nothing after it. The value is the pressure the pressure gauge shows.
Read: 26 psi
